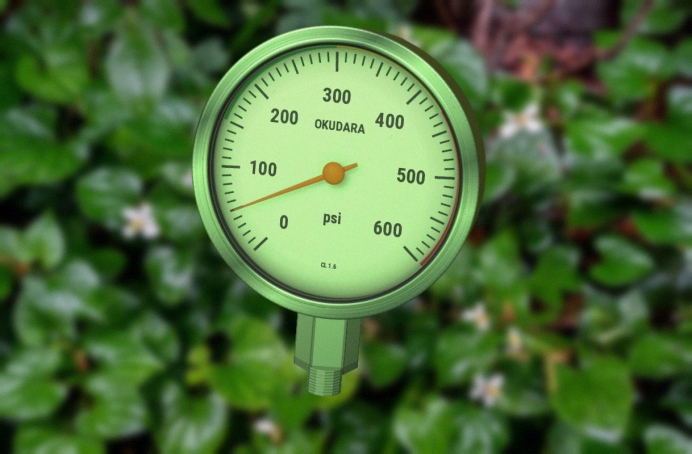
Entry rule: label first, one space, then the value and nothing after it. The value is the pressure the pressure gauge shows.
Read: 50 psi
